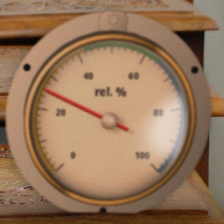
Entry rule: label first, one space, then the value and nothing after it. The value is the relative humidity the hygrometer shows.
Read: 26 %
